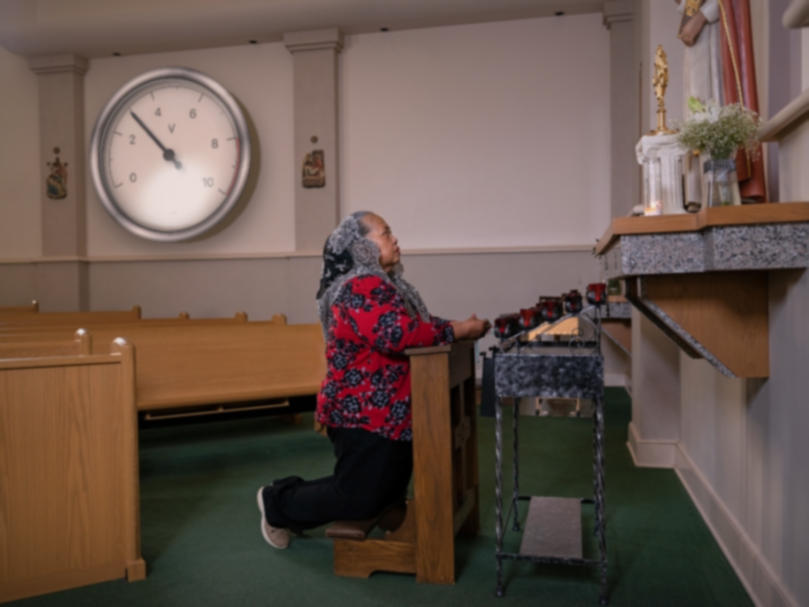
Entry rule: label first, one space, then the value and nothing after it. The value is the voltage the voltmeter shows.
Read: 3 V
